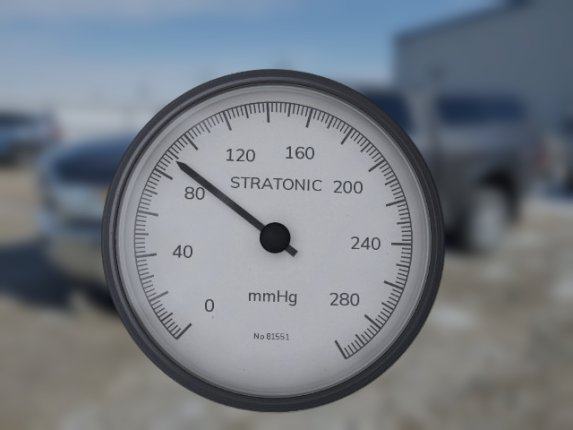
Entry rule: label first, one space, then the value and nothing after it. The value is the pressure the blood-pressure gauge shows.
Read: 88 mmHg
